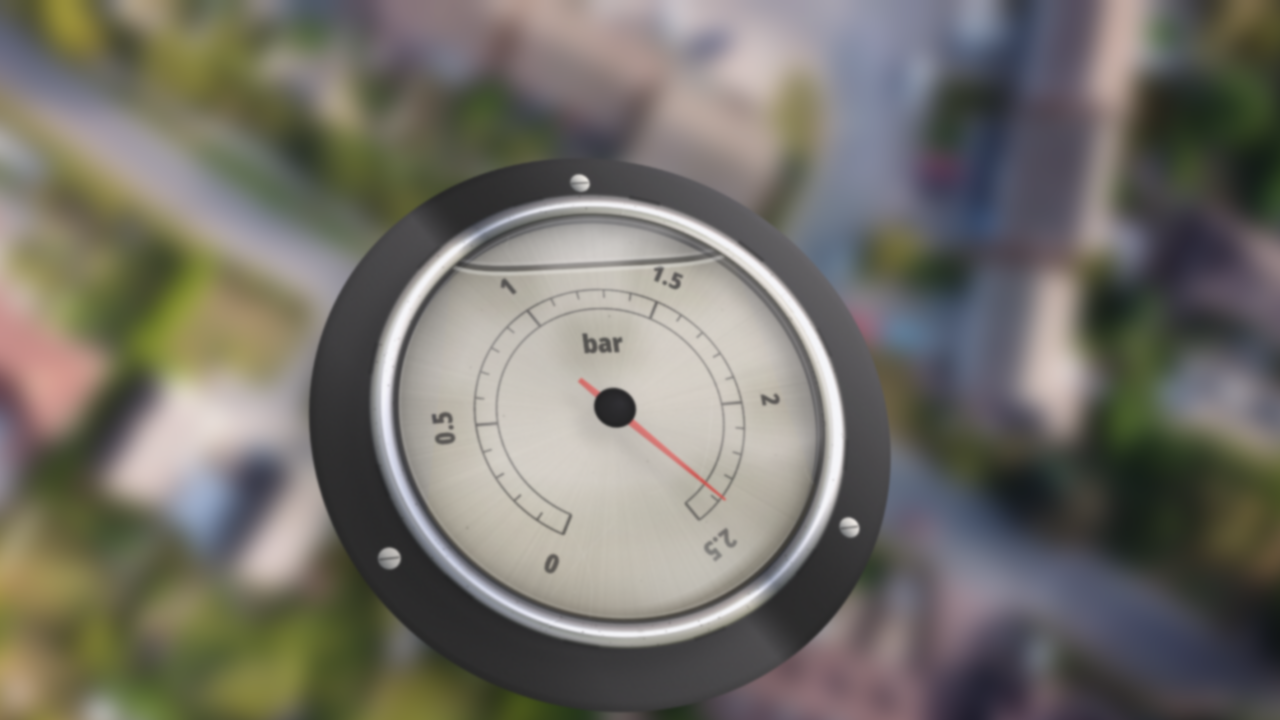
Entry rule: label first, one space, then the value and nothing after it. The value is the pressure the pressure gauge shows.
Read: 2.4 bar
